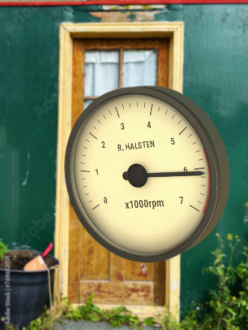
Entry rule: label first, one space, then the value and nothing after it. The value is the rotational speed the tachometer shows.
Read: 6100 rpm
